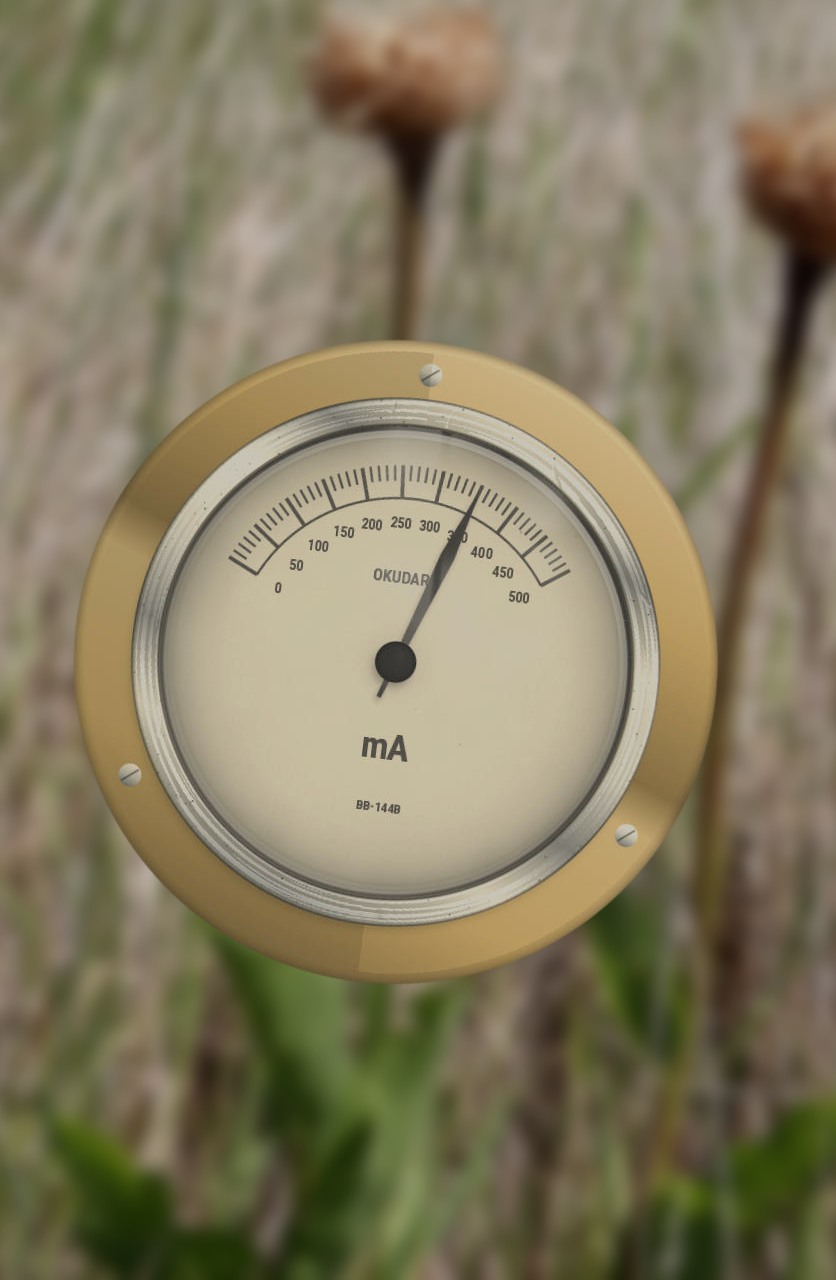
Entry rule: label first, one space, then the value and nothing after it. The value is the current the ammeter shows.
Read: 350 mA
